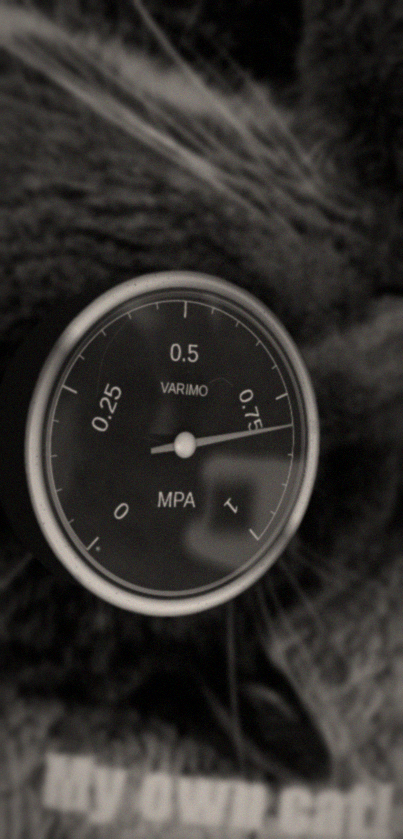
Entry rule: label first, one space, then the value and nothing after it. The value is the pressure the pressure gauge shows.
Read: 0.8 MPa
